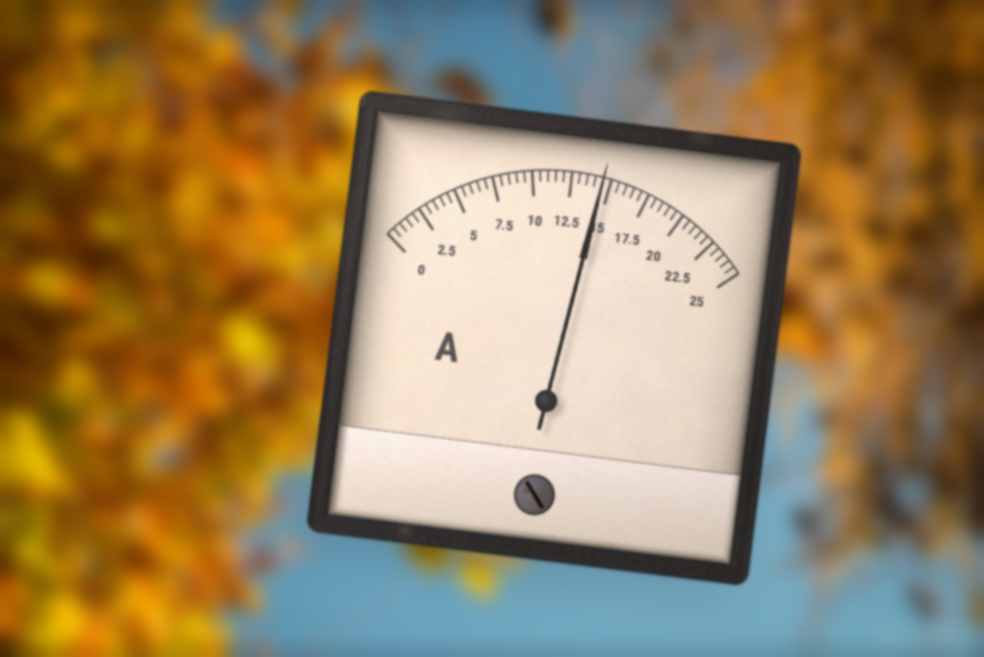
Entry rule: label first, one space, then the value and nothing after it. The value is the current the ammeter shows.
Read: 14.5 A
